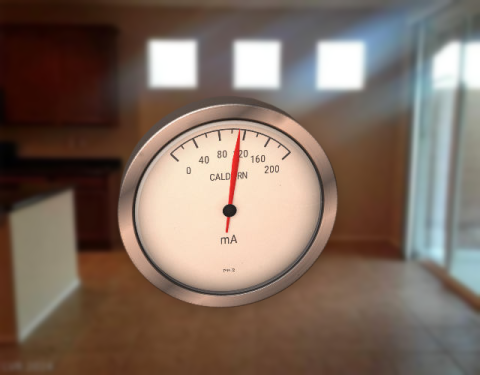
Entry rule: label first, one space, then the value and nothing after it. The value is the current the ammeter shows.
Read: 110 mA
